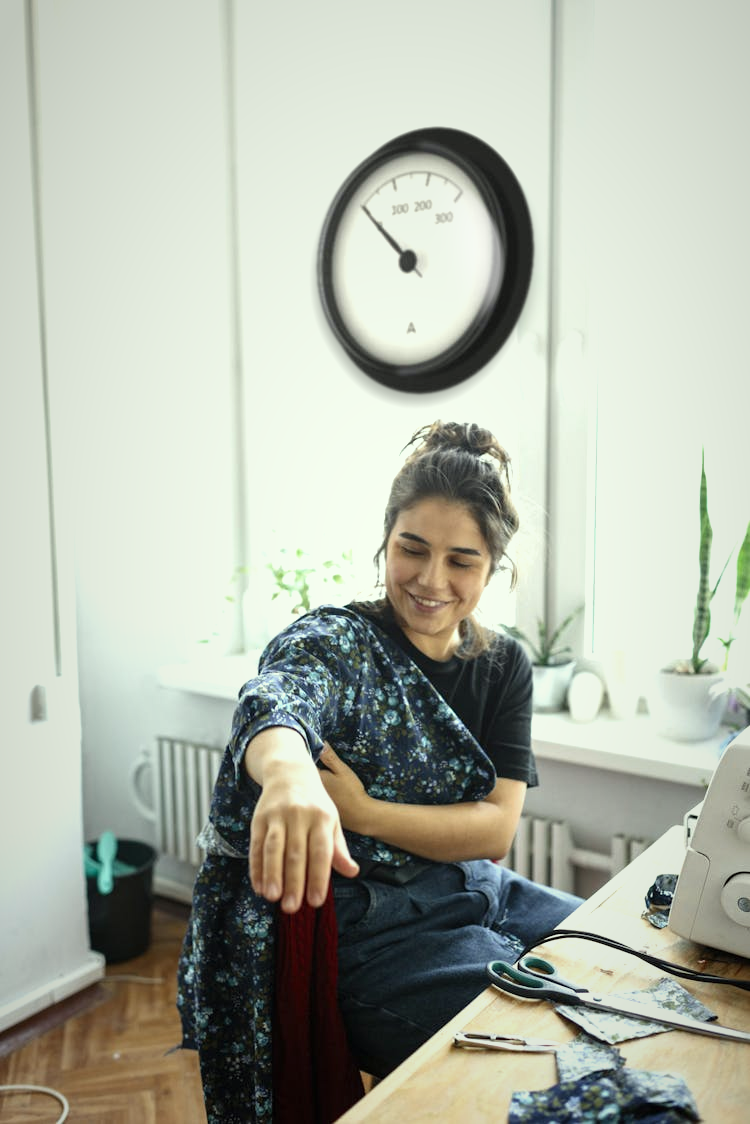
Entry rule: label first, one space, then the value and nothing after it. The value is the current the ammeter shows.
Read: 0 A
